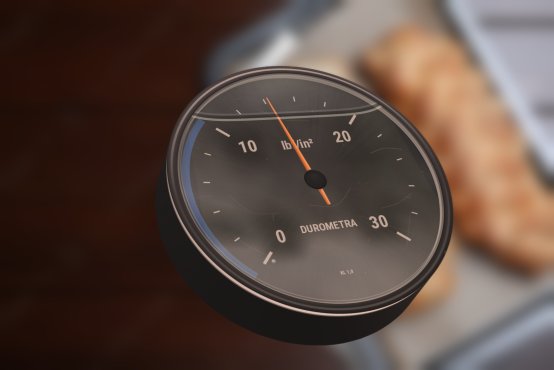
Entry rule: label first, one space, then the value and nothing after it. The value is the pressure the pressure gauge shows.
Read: 14 psi
